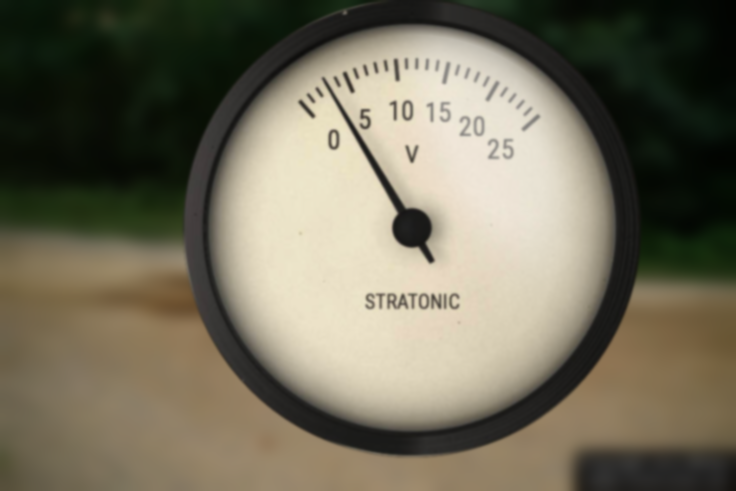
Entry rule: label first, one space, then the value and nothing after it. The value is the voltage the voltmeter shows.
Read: 3 V
